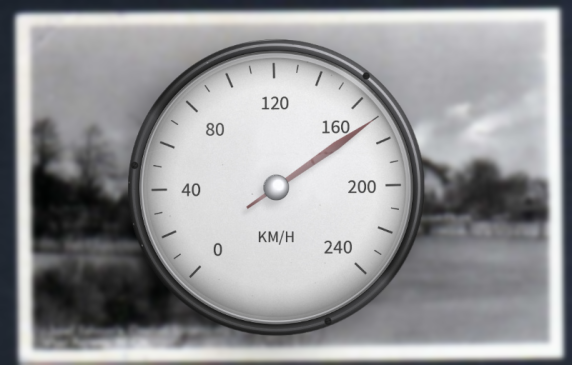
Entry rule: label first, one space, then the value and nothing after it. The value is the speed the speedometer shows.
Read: 170 km/h
